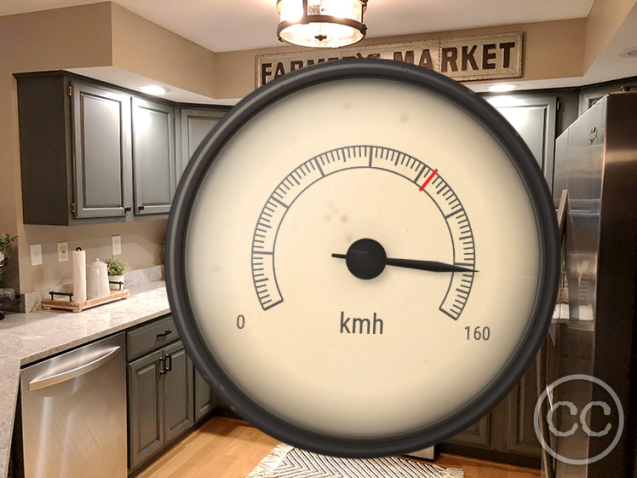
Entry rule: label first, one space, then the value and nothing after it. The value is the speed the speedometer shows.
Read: 142 km/h
